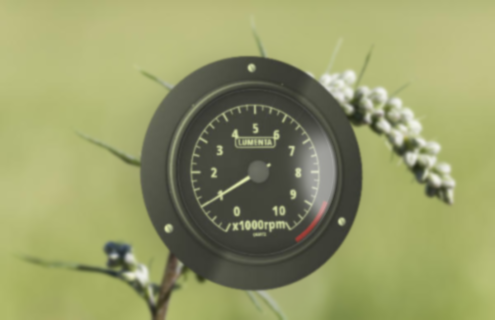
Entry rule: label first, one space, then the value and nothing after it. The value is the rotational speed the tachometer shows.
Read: 1000 rpm
